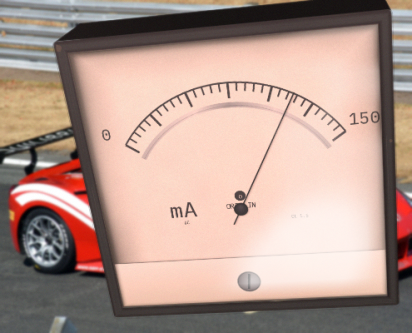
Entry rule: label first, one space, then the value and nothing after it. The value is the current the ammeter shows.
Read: 112.5 mA
